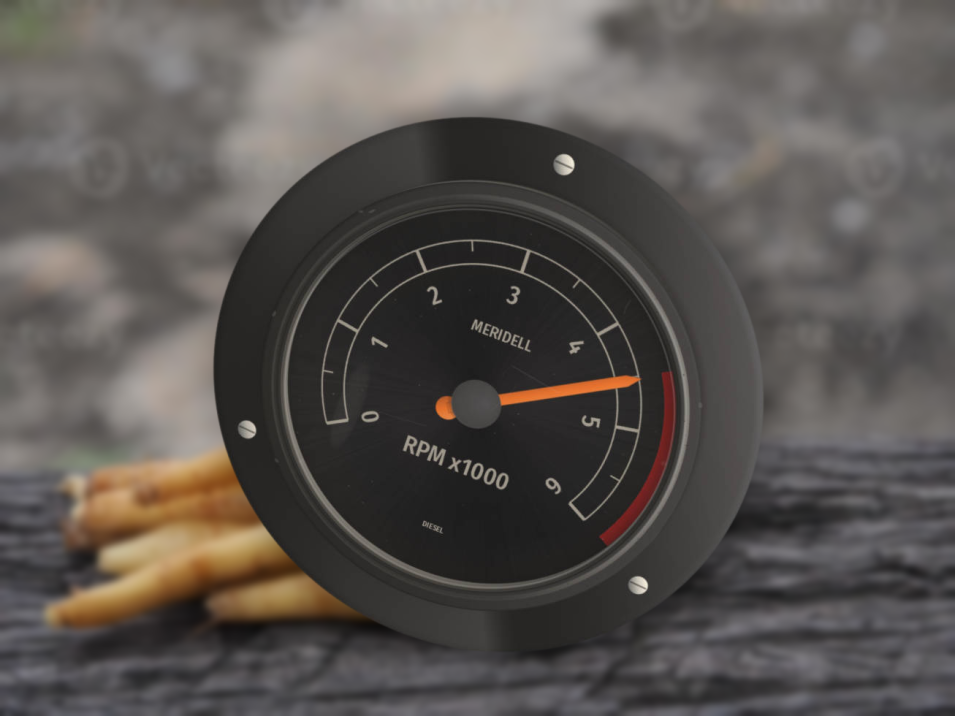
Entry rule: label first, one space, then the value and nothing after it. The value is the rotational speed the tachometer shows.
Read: 4500 rpm
